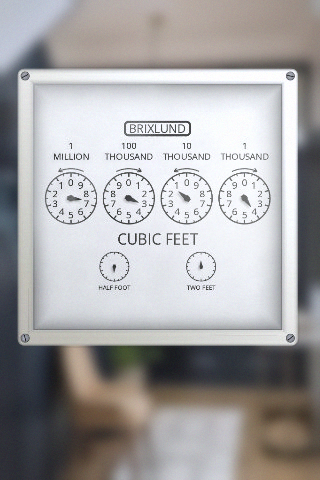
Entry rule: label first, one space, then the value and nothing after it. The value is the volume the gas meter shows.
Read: 731400 ft³
